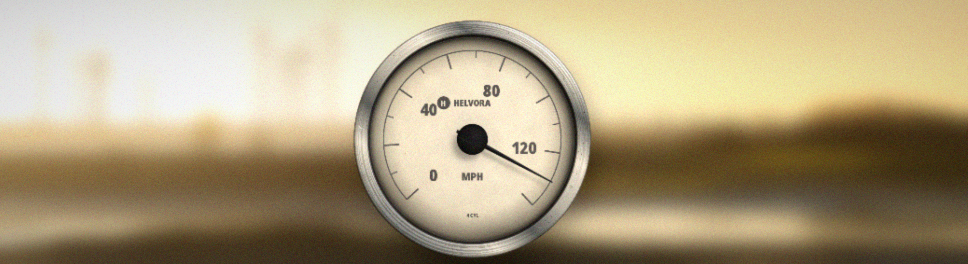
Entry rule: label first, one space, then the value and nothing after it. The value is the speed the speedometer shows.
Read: 130 mph
